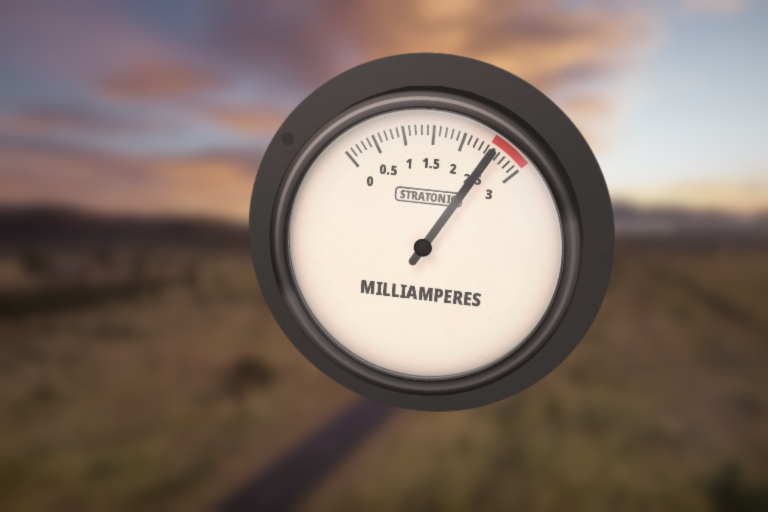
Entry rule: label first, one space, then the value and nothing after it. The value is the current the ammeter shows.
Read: 2.5 mA
